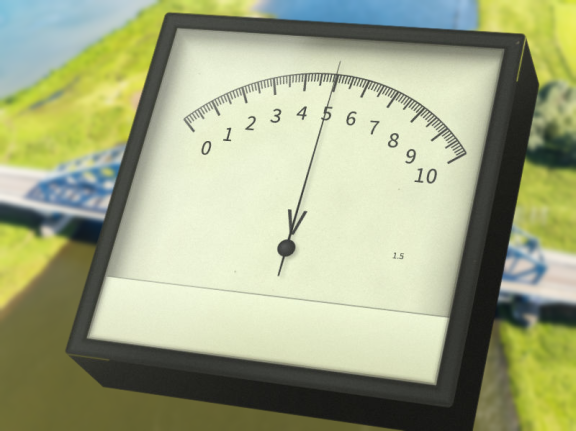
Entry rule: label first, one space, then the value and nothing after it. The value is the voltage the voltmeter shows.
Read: 5 V
